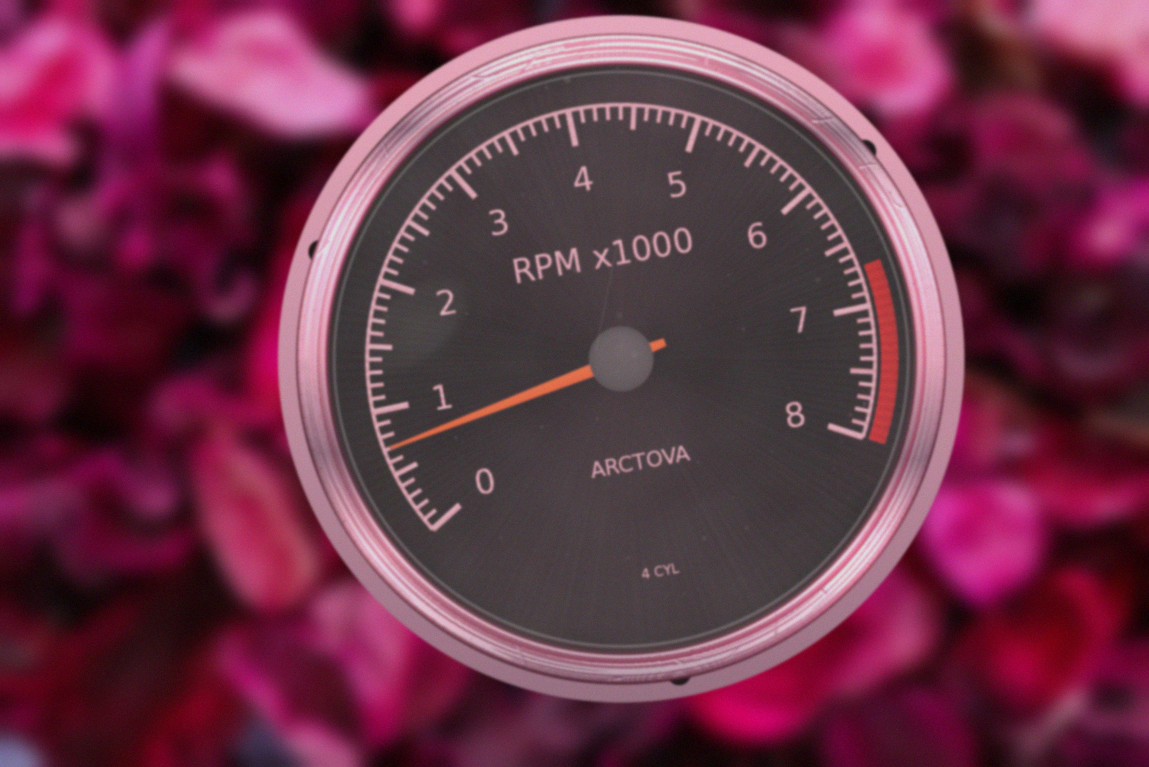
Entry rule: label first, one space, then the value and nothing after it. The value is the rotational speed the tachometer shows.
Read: 700 rpm
